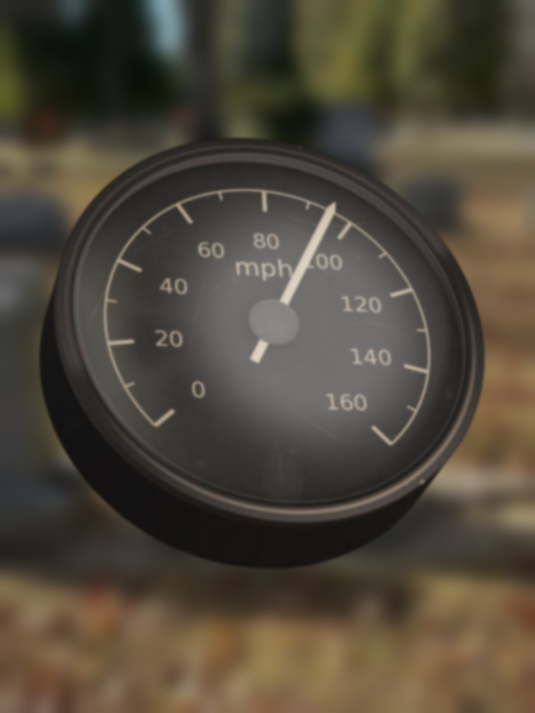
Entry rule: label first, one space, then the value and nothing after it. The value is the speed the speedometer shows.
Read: 95 mph
